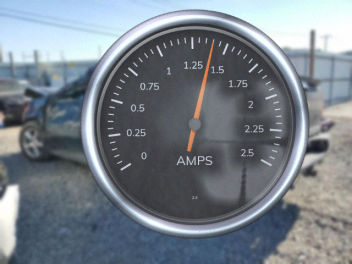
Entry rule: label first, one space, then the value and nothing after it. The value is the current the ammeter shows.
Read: 1.4 A
